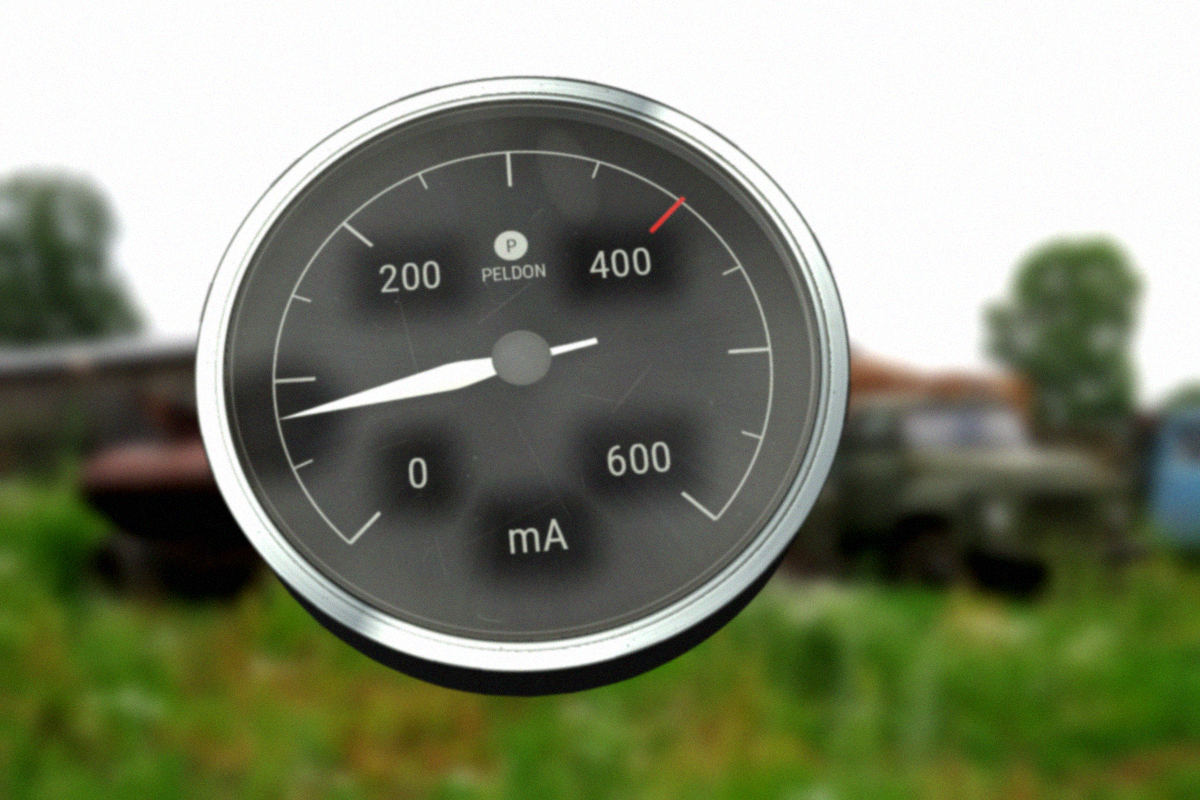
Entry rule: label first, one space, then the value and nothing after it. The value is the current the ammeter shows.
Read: 75 mA
